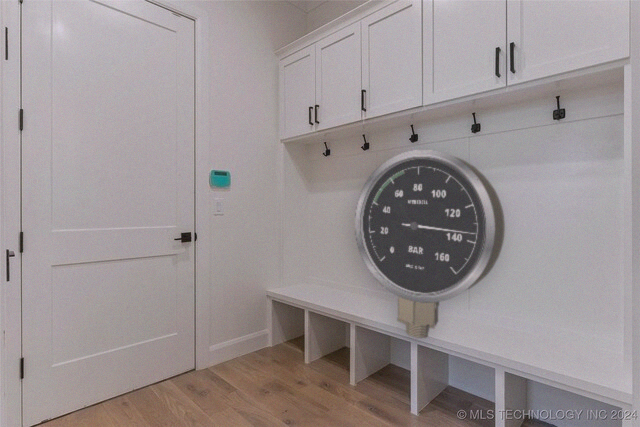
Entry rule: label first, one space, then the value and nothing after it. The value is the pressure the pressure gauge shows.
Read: 135 bar
